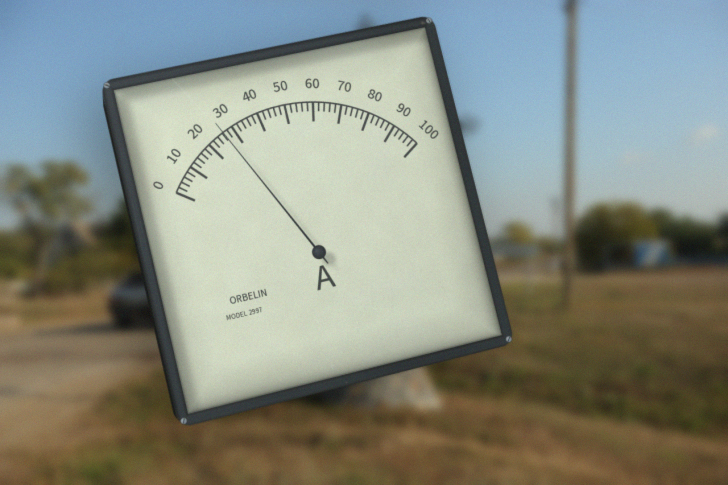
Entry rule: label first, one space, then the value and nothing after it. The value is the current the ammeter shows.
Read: 26 A
